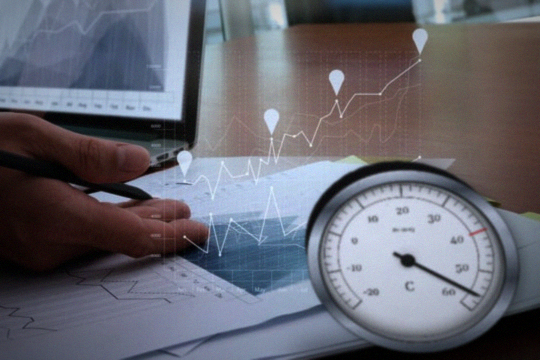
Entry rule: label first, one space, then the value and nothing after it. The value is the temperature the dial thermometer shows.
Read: 56 °C
